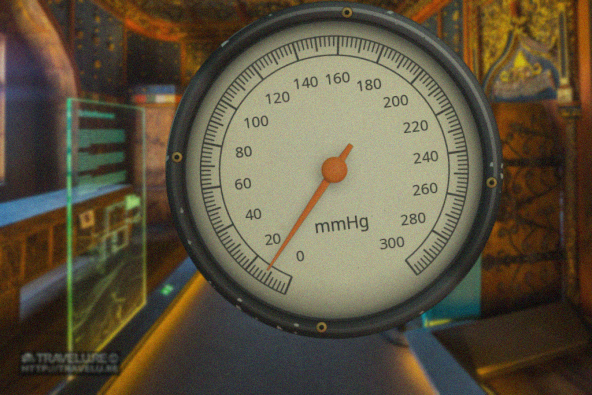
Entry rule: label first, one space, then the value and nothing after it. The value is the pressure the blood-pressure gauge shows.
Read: 12 mmHg
